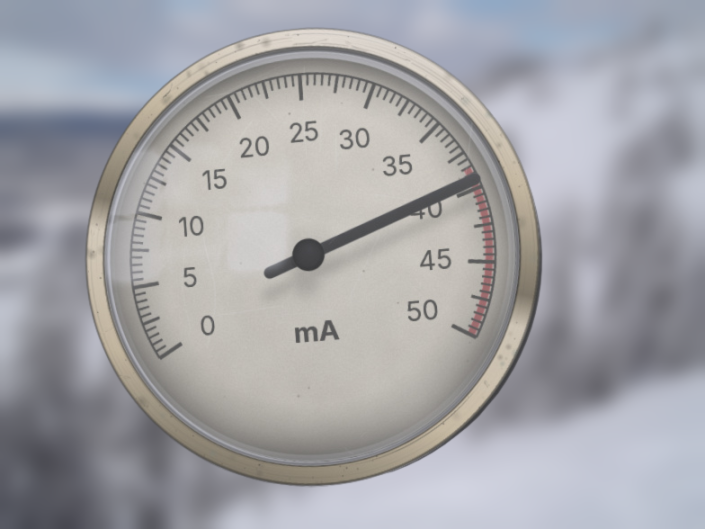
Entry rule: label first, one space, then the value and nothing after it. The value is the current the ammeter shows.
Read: 39.5 mA
